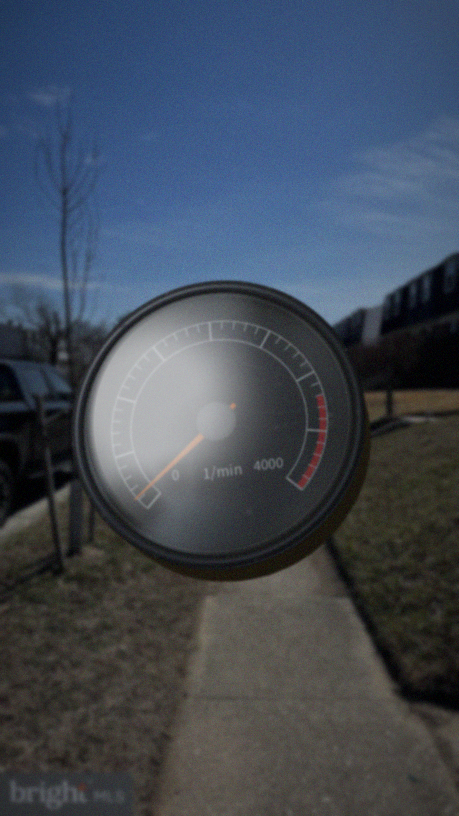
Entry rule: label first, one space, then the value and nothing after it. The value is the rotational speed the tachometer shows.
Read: 100 rpm
